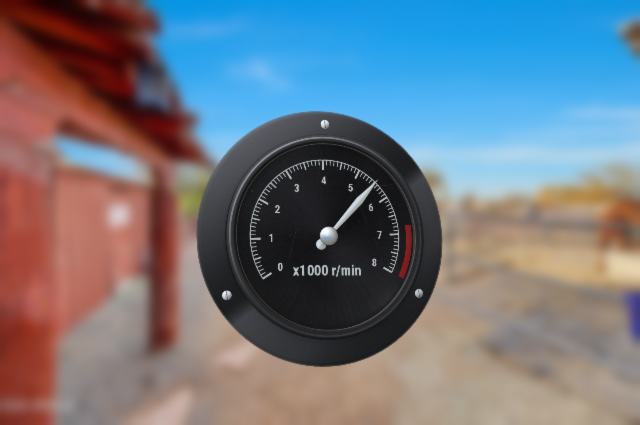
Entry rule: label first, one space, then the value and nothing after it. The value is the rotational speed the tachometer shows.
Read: 5500 rpm
